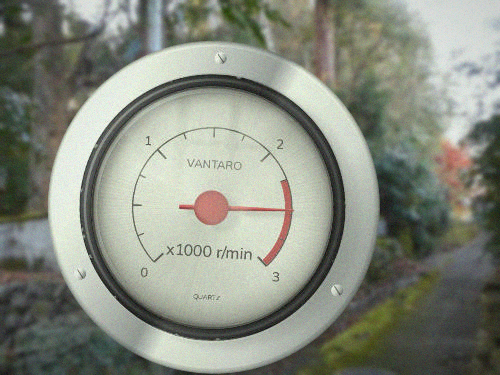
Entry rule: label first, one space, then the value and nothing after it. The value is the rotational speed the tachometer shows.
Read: 2500 rpm
